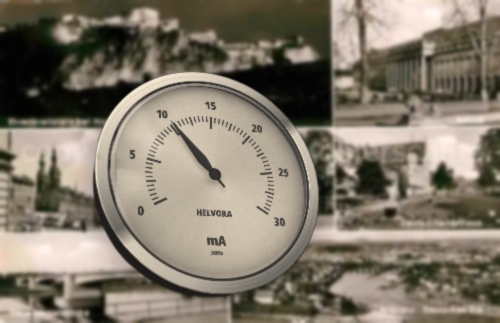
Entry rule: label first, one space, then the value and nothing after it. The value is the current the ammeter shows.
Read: 10 mA
